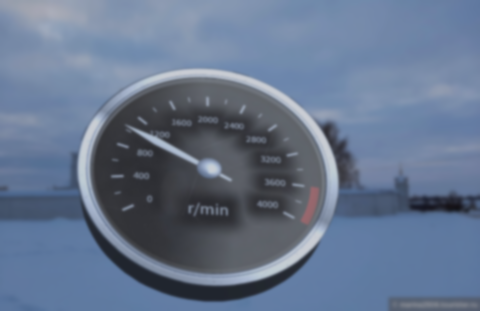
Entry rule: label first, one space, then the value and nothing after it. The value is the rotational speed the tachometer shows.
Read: 1000 rpm
